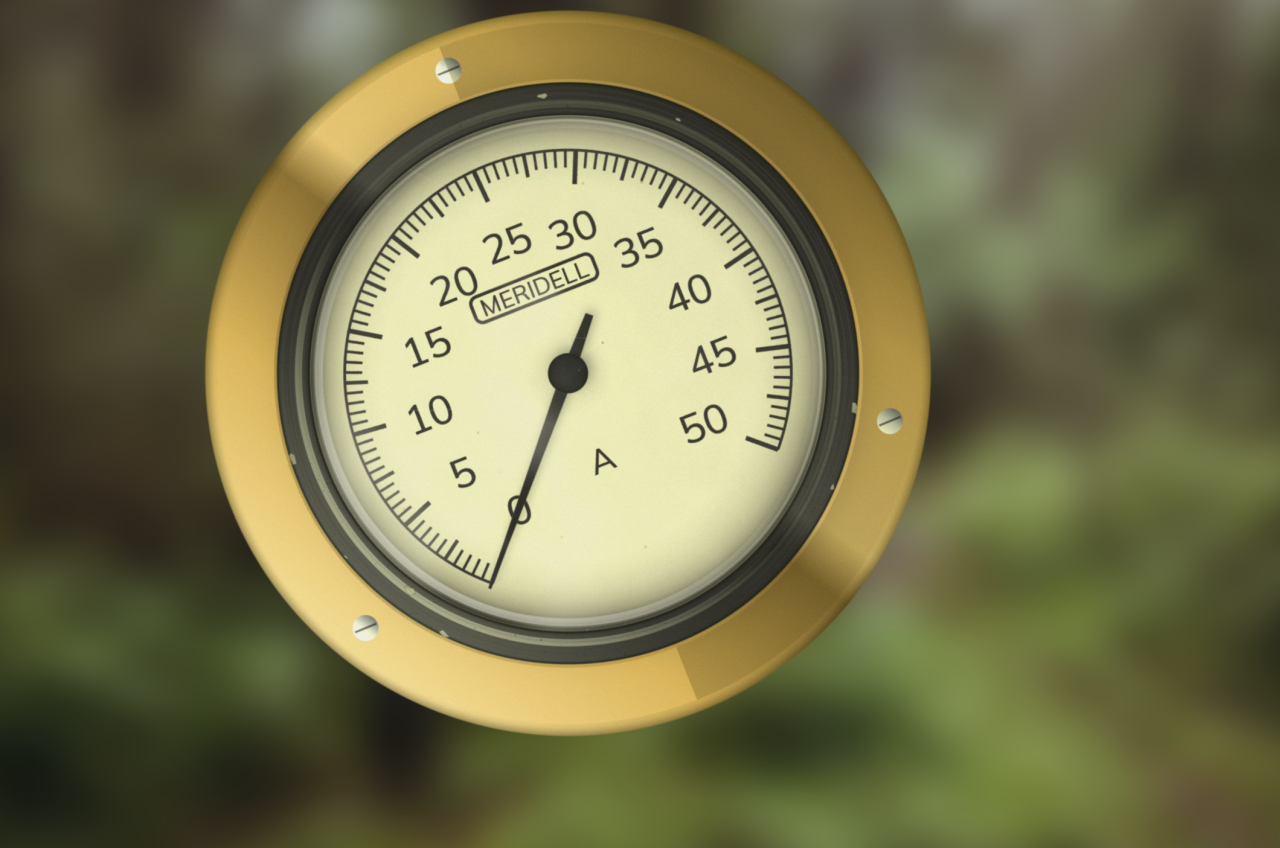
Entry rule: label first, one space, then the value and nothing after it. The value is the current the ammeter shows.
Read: 0 A
